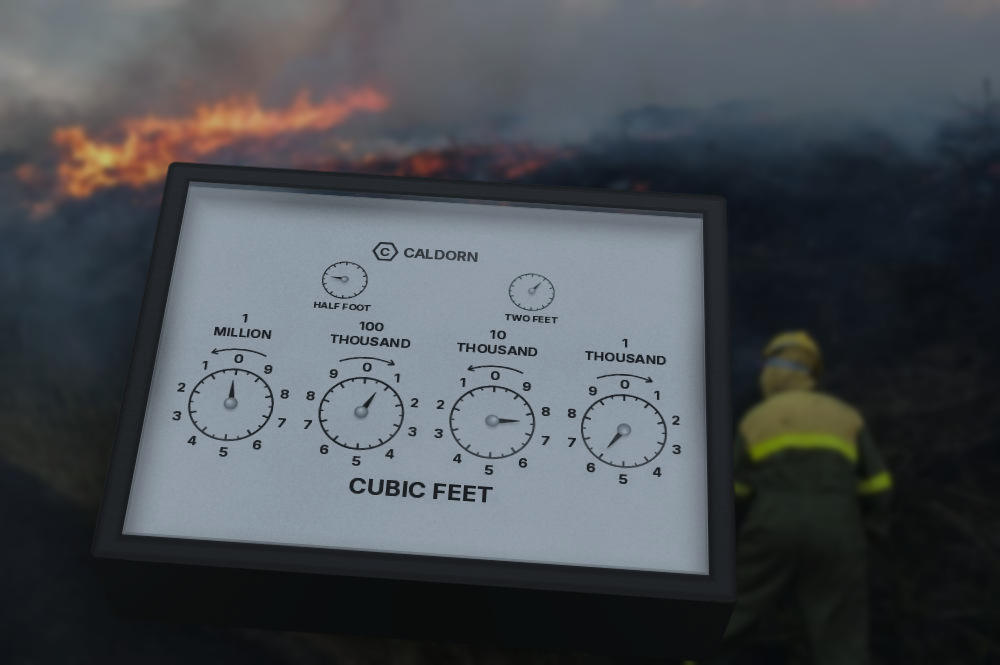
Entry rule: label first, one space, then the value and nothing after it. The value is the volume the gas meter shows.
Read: 7600 ft³
